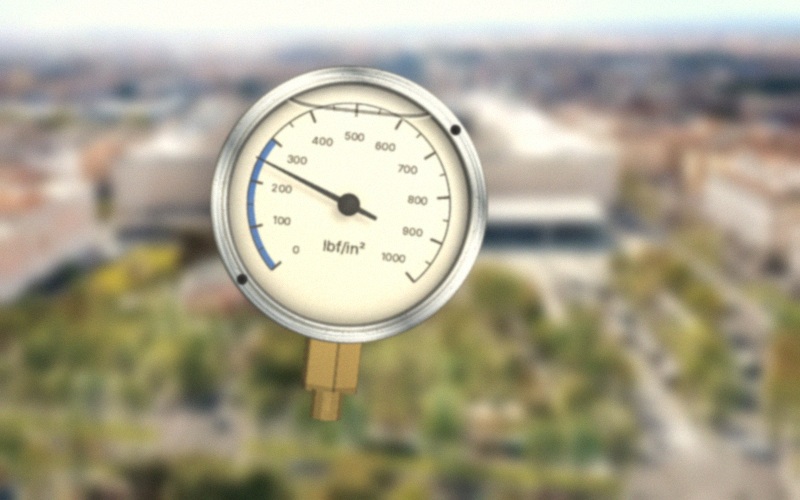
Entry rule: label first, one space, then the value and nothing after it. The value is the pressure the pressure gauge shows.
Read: 250 psi
